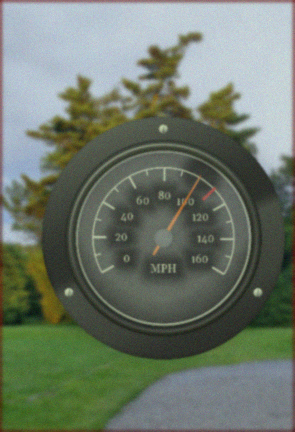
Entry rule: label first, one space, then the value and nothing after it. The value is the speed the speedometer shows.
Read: 100 mph
